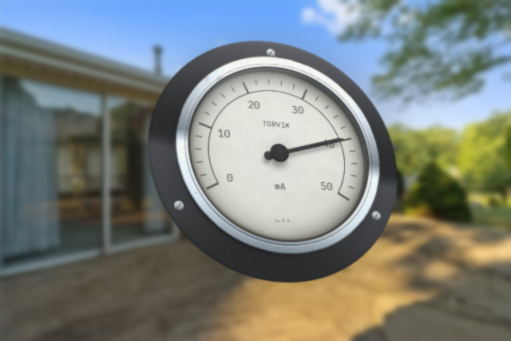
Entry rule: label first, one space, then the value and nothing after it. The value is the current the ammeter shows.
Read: 40 mA
